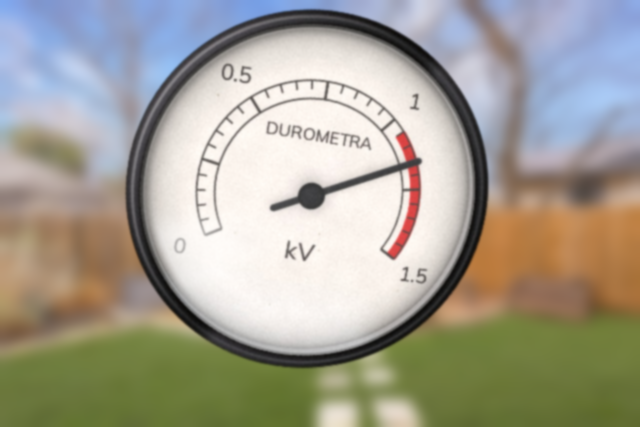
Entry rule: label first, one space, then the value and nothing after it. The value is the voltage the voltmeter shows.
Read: 1.15 kV
